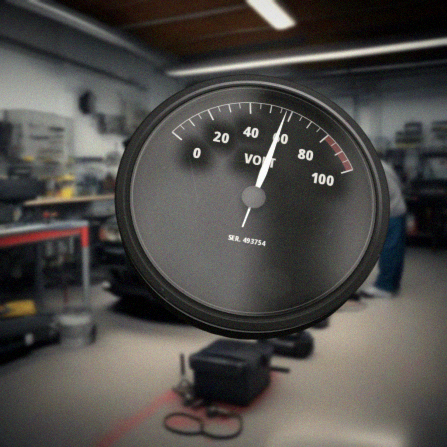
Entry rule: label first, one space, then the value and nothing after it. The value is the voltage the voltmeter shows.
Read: 57.5 V
